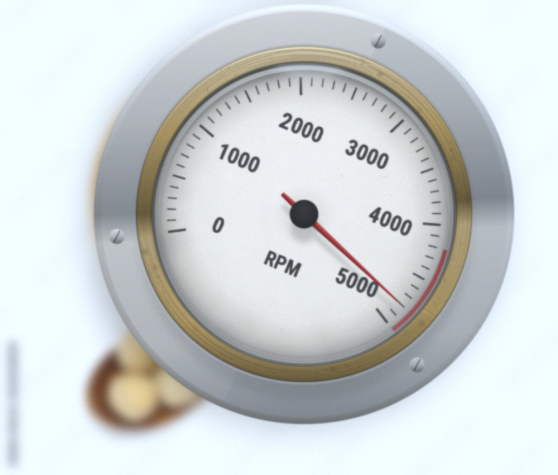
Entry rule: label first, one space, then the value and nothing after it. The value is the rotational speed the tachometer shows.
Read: 4800 rpm
